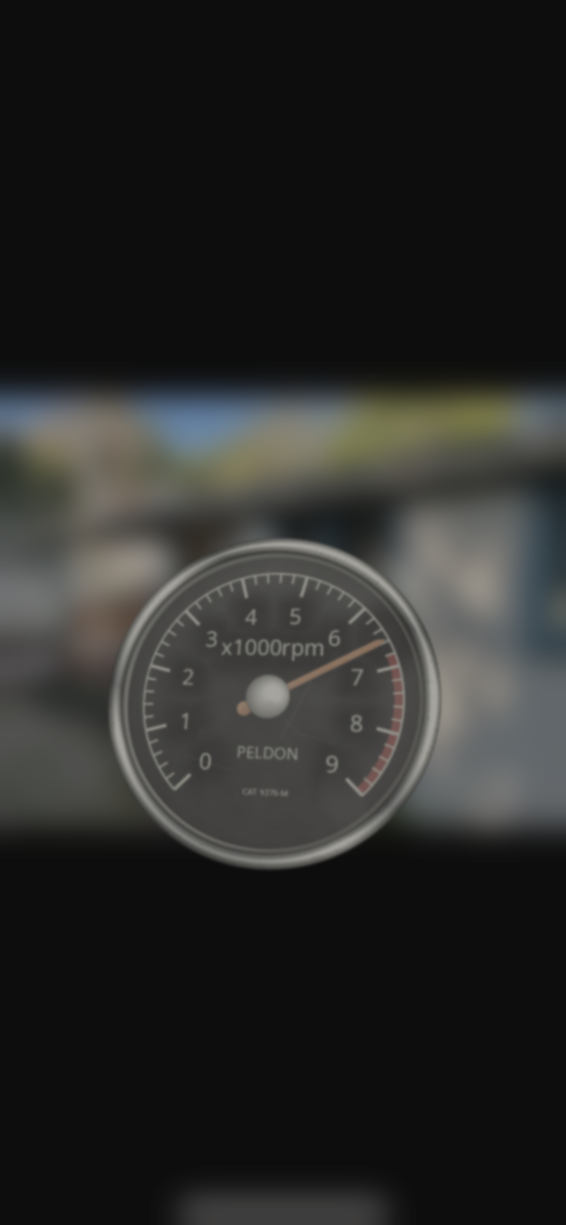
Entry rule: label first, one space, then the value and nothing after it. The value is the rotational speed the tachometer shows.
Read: 6600 rpm
